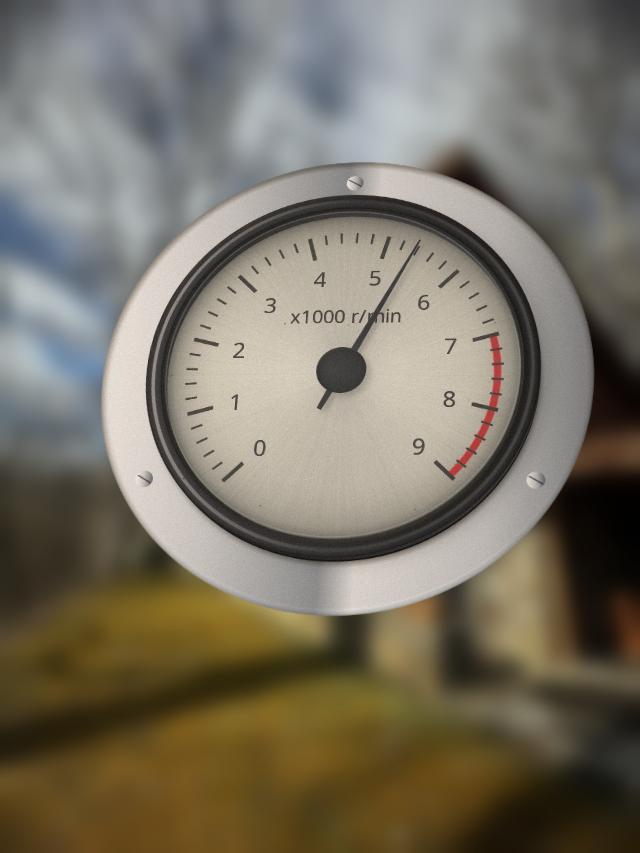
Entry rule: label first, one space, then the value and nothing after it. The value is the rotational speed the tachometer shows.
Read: 5400 rpm
